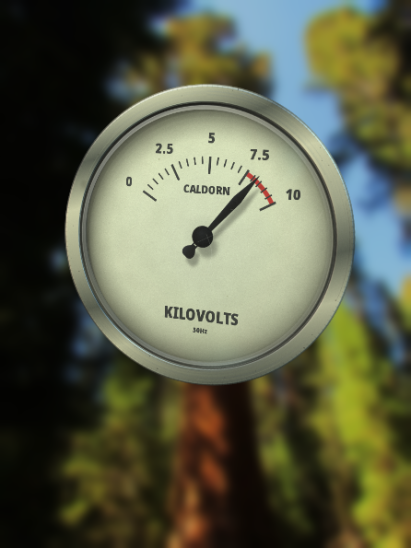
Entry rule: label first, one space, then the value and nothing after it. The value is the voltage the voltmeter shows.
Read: 8.25 kV
